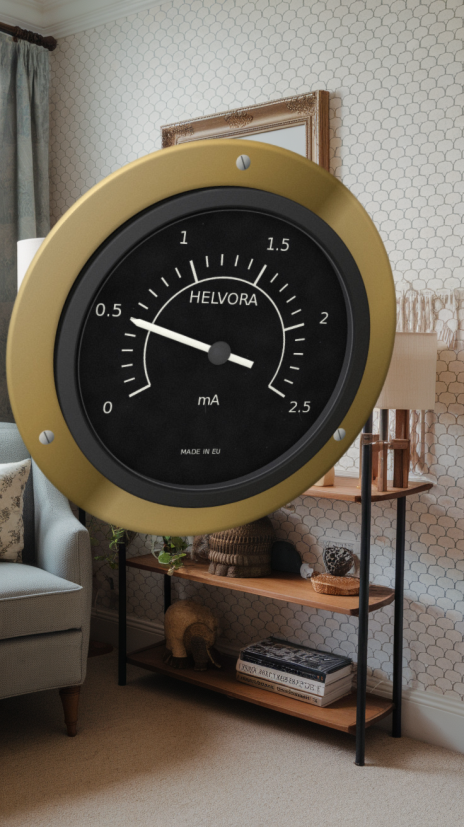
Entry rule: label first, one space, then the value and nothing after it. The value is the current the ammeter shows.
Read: 0.5 mA
